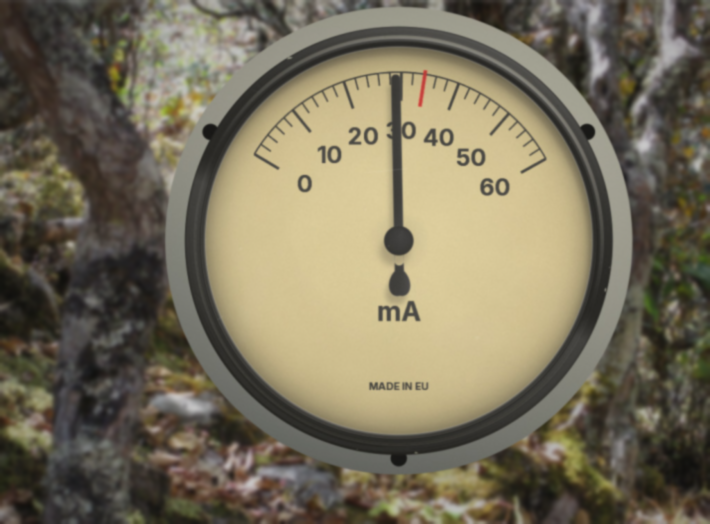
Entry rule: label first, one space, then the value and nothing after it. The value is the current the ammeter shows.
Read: 29 mA
